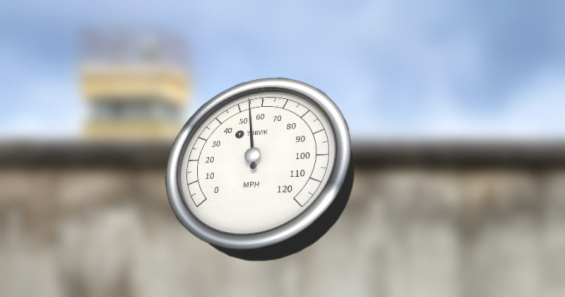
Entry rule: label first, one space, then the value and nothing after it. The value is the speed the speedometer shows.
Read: 55 mph
